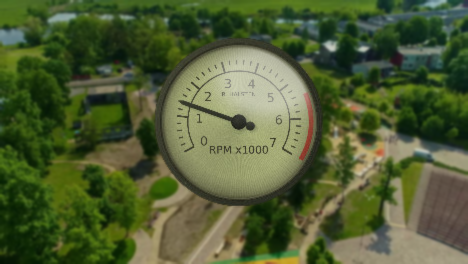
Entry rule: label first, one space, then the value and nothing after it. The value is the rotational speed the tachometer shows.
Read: 1400 rpm
